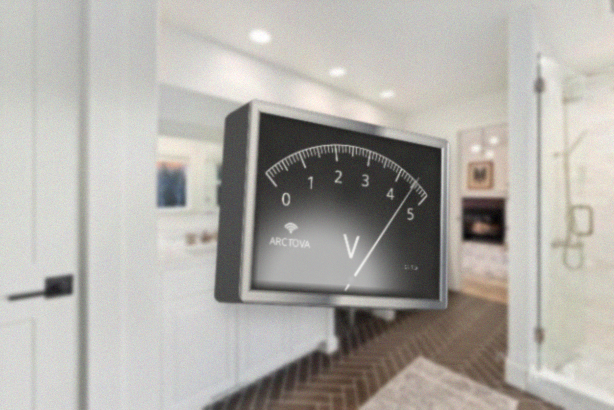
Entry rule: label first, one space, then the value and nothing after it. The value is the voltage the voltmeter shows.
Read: 4.5 V
